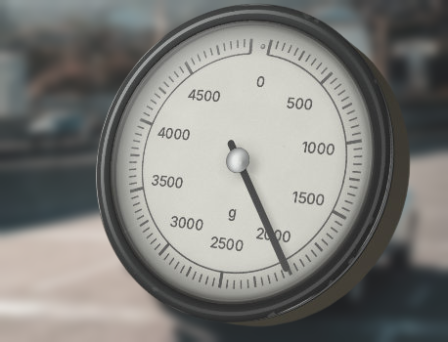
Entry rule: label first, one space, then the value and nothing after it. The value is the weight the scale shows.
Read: 2000 g
